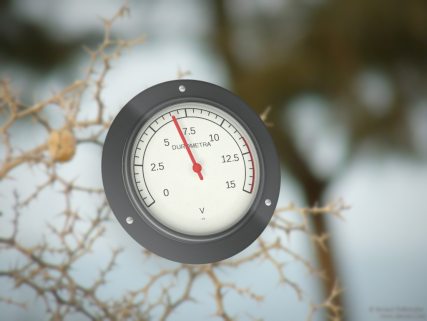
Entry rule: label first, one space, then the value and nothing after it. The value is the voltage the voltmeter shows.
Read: 6.5 V
